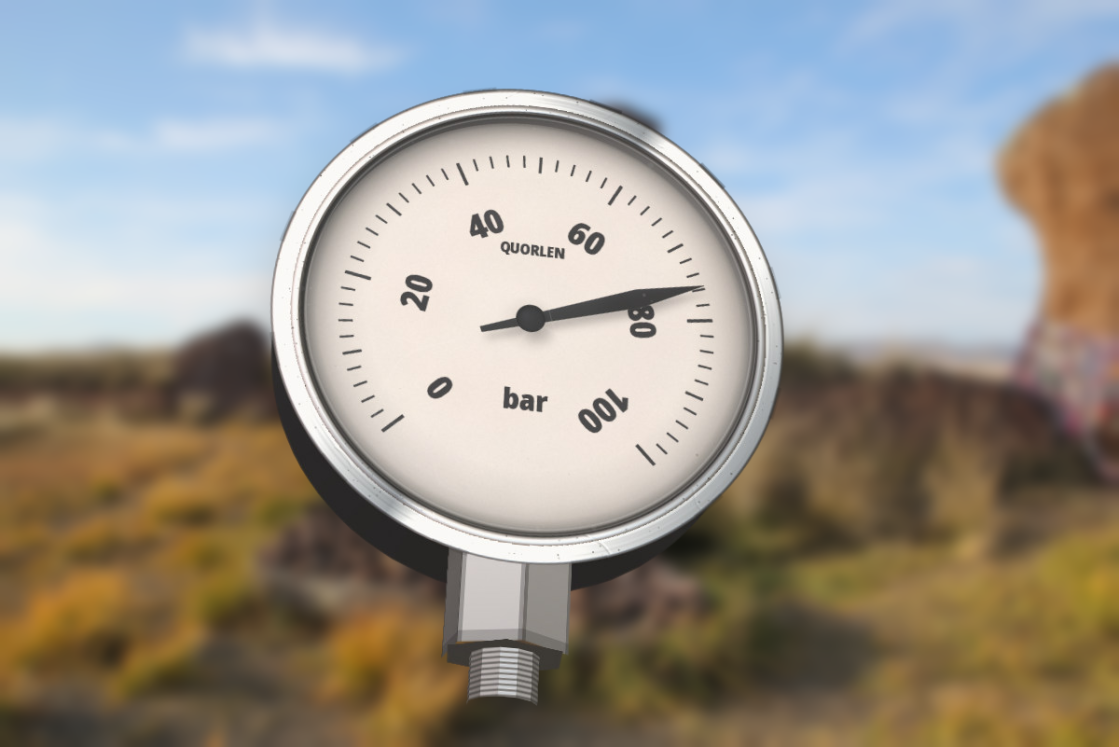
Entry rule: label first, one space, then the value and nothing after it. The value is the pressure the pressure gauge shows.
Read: 76 bar
